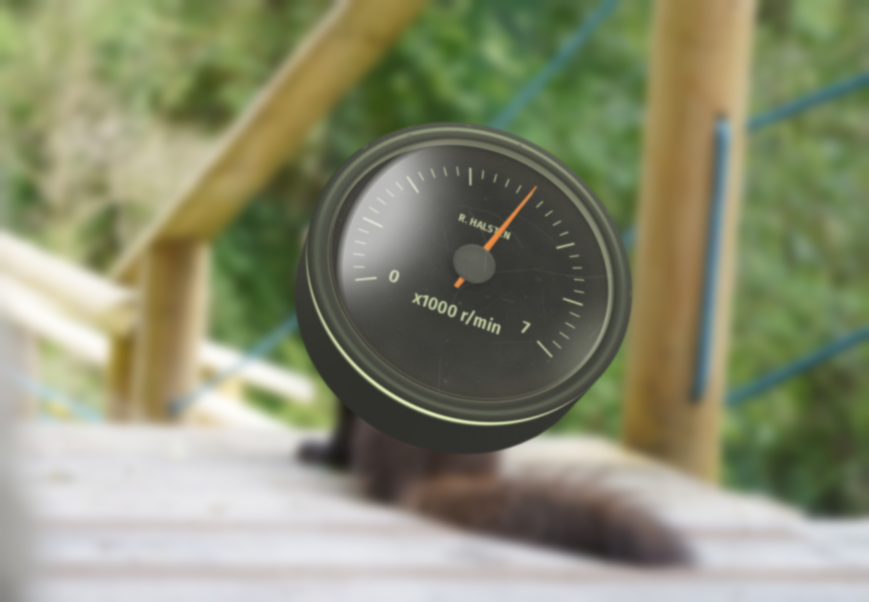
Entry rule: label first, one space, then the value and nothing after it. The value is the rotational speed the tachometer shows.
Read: 4000 rpm
